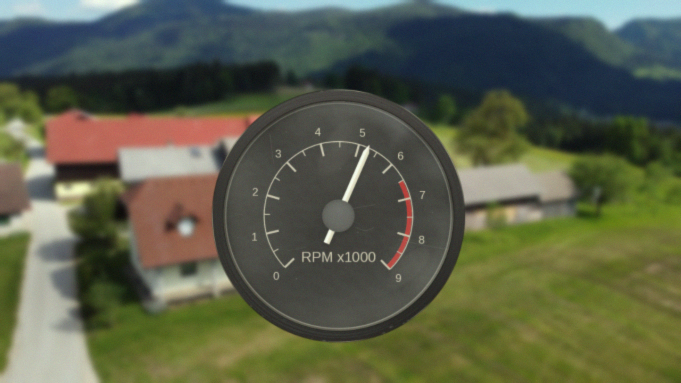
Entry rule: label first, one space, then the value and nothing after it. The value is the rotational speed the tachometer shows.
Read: 5250 rpm
